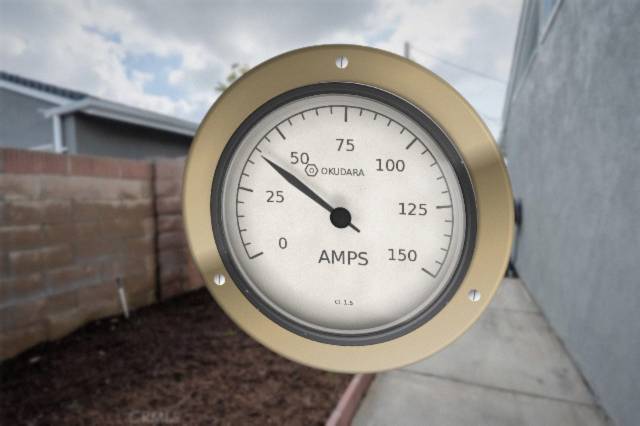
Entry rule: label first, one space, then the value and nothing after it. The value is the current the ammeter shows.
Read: 40 A
